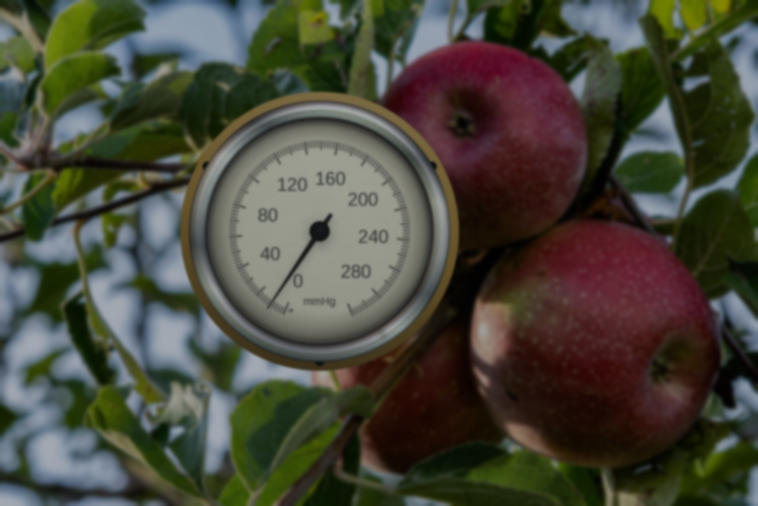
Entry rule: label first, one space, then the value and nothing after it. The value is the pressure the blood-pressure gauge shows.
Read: 10 mmHg
